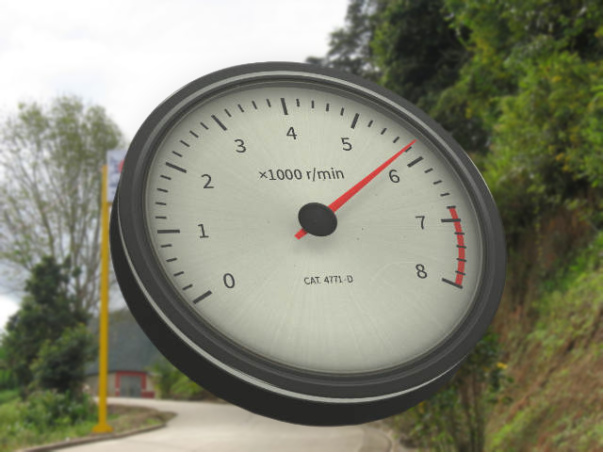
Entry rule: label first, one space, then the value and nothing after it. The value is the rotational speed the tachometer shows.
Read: 5800 rpm
